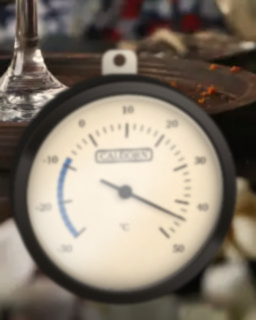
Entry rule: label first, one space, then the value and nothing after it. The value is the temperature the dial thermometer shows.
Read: 44 °C
